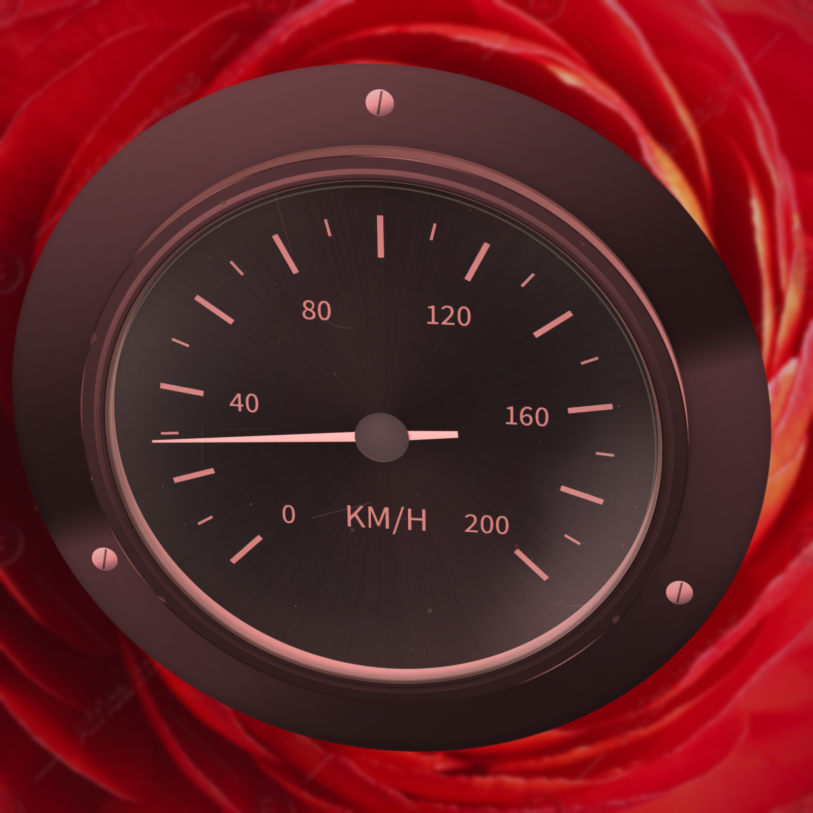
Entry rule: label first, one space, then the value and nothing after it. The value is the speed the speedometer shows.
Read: 30 km/h
